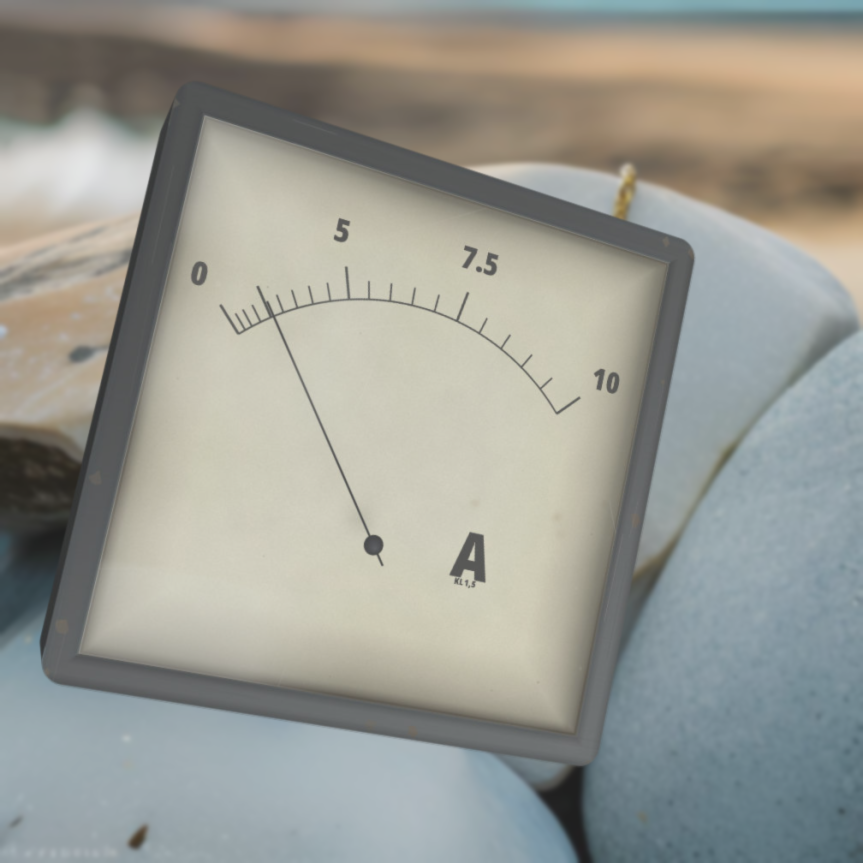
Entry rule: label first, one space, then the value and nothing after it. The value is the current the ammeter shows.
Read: 2.5 A
